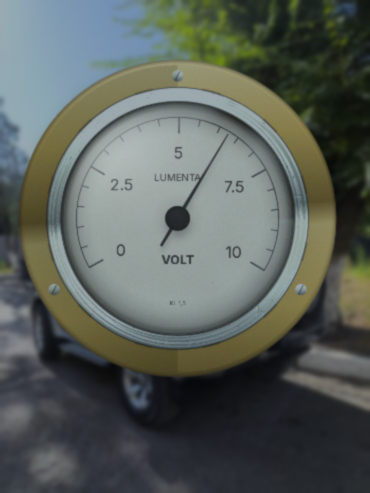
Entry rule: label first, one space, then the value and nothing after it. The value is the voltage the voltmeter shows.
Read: 6.25 V
